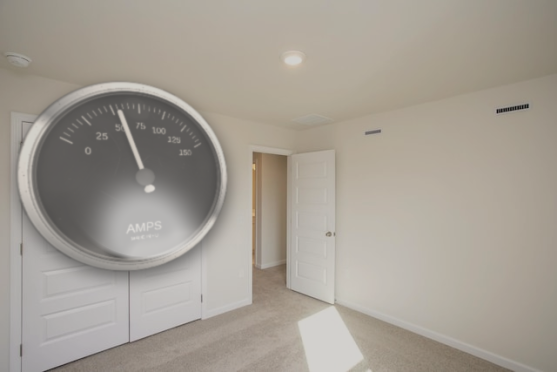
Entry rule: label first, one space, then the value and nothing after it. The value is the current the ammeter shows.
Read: 55 A
